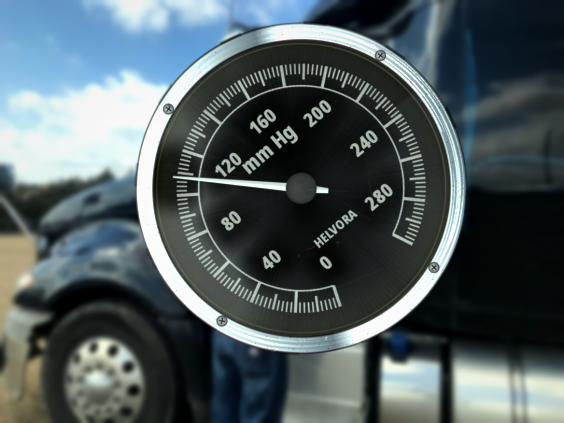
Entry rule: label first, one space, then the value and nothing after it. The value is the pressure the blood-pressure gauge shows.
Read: 108 mmHg
